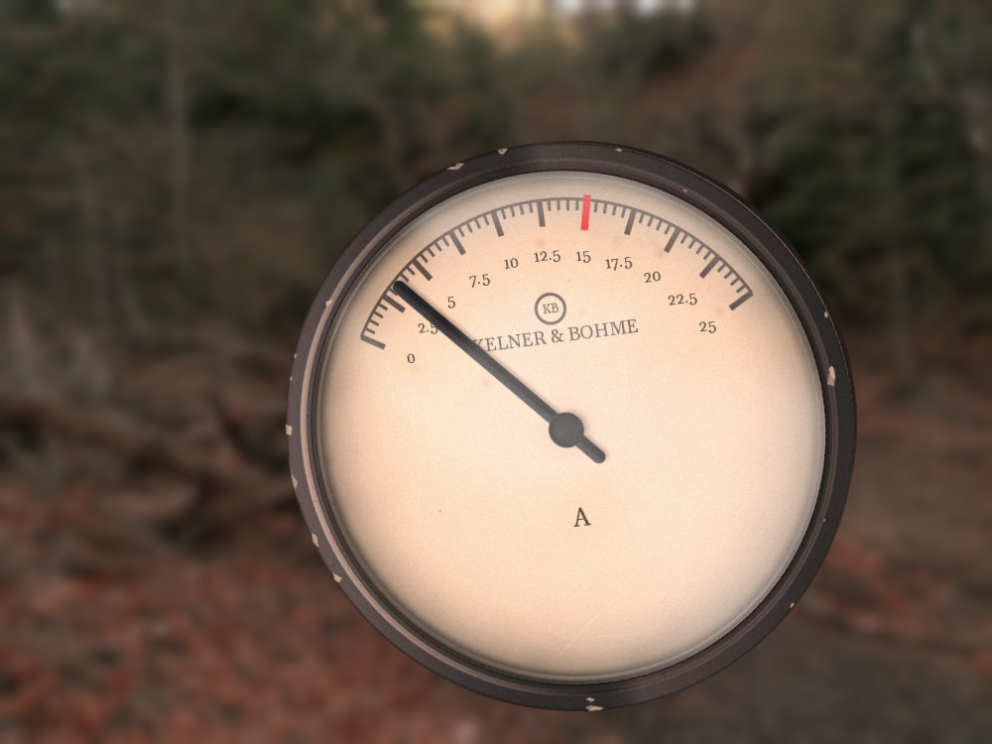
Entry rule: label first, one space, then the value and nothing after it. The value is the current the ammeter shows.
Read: 3.5 A
